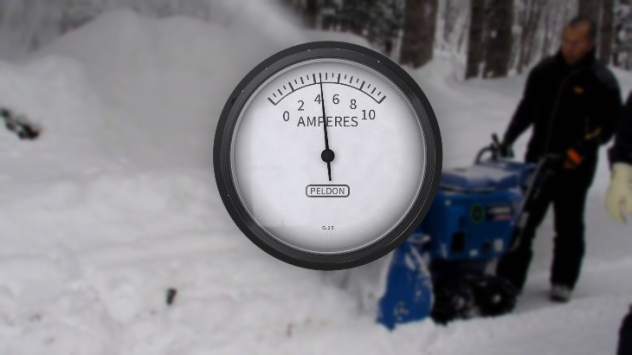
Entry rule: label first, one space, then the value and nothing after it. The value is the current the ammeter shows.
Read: 4.5 A
